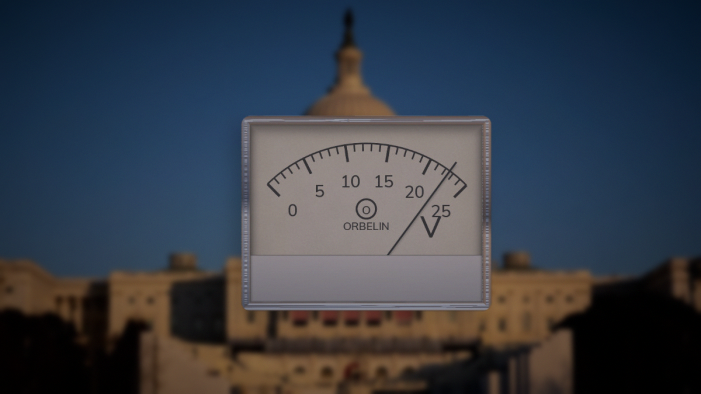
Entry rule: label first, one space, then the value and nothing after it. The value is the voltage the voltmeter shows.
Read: 22.5 V
